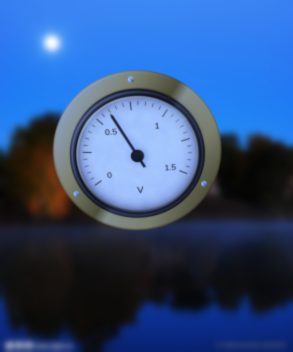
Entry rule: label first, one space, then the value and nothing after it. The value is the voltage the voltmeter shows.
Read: 0.6 V
